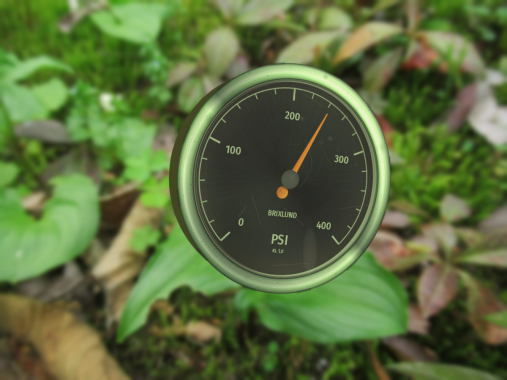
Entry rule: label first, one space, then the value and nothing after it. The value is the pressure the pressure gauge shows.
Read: 240 psi
